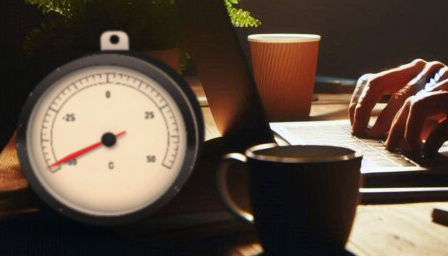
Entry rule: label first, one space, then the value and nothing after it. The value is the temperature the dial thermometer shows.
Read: -47.5 °C
